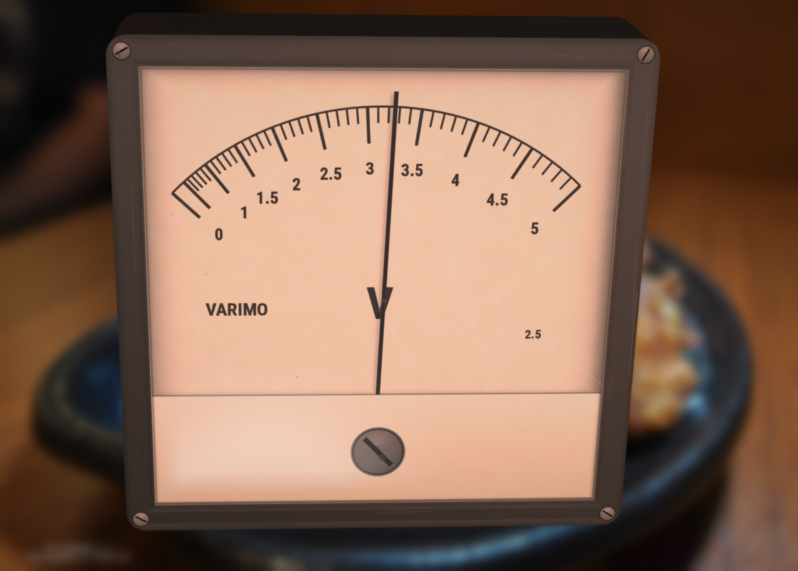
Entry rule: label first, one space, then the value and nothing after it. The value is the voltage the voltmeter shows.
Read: 3.25 V
